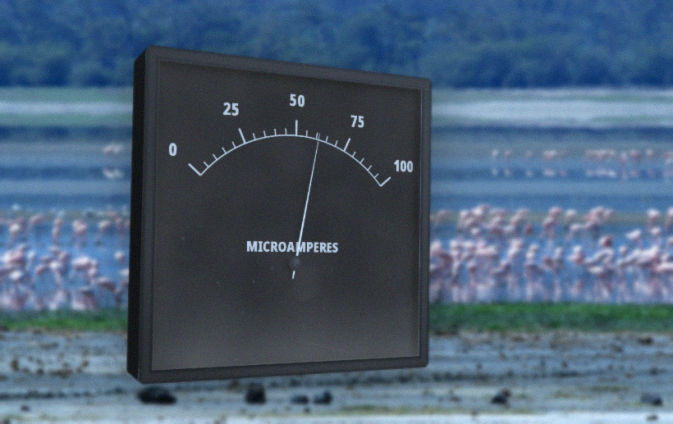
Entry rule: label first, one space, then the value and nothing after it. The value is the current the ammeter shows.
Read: 60 µA
